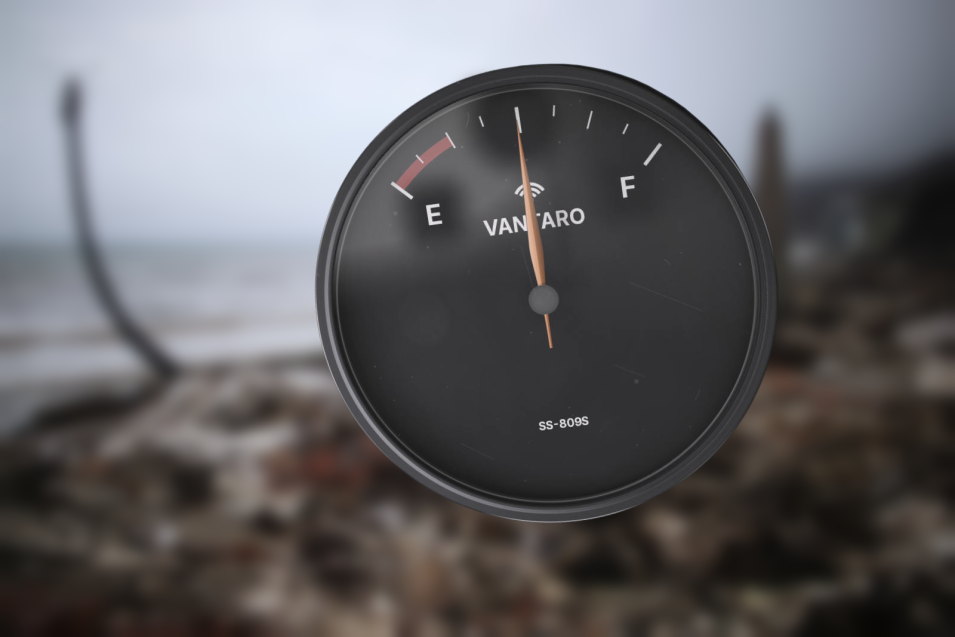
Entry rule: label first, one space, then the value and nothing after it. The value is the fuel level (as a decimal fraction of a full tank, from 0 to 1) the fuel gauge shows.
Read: 0.5
